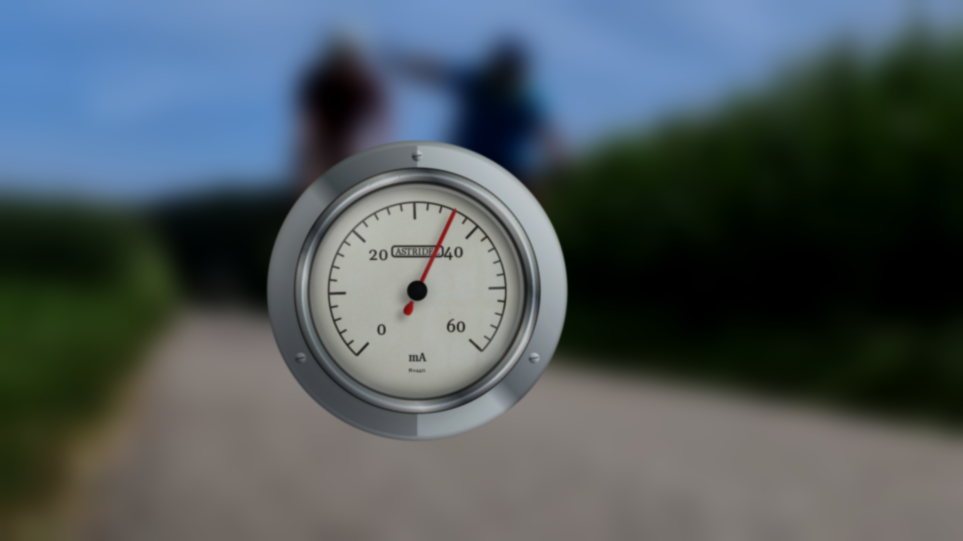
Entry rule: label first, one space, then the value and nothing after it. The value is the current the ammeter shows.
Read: 36 mA
